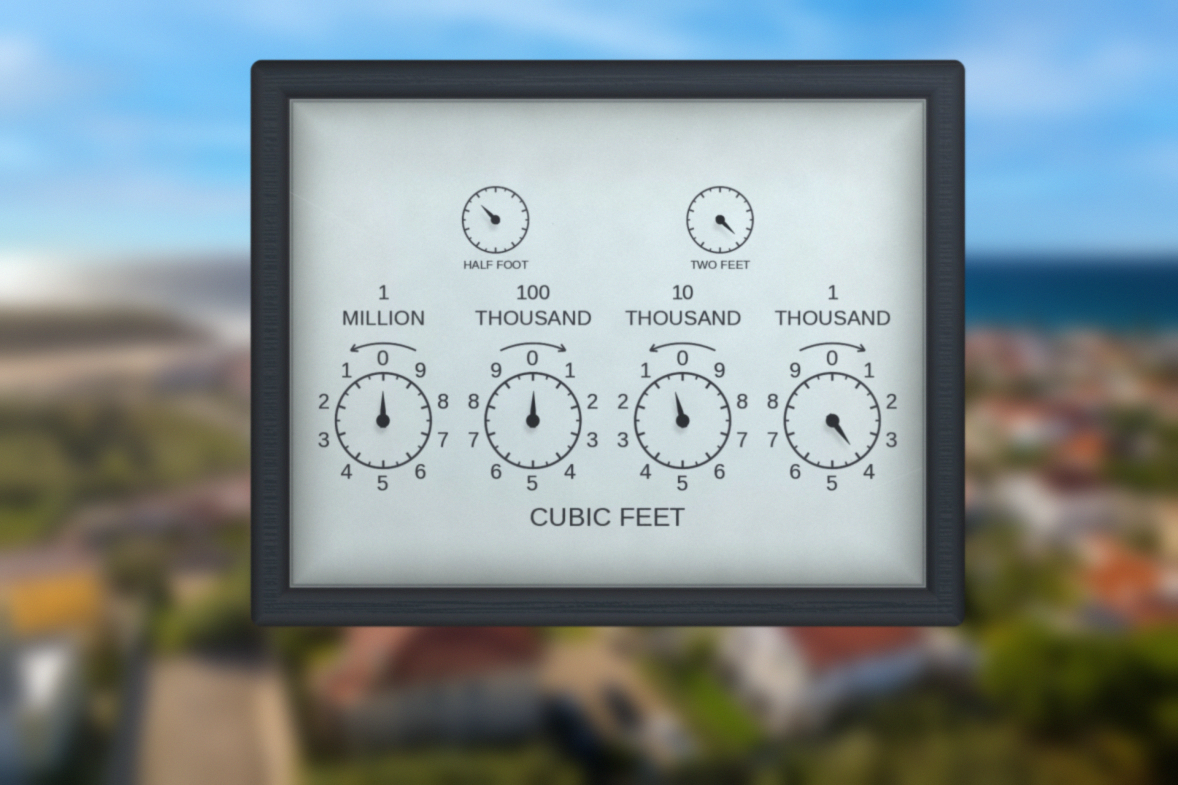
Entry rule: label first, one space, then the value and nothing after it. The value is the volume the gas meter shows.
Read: 400 ft³
